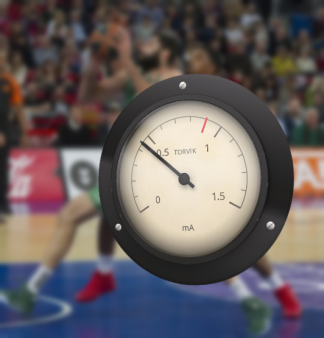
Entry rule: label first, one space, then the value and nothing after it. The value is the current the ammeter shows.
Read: 0.45 mA
